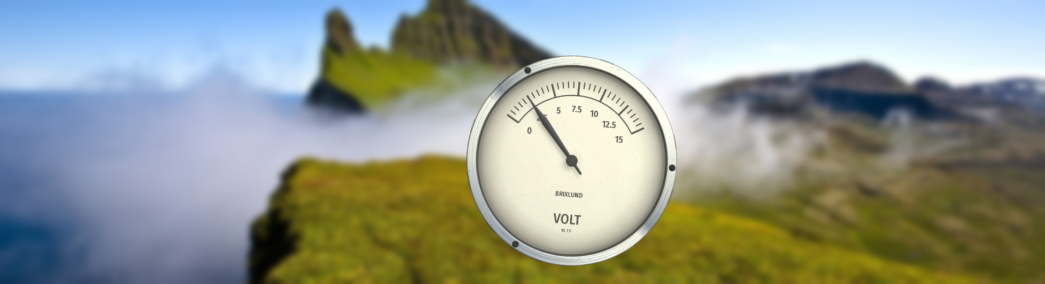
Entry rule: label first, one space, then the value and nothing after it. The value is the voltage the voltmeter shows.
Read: 2.5 V
